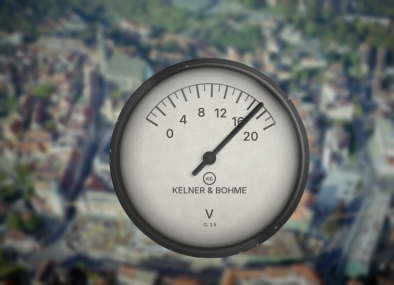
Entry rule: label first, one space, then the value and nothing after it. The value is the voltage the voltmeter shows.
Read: 17 V
